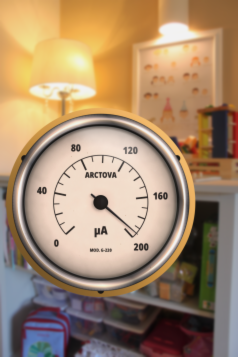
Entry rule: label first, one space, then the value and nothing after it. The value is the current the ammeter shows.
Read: 195 µA
